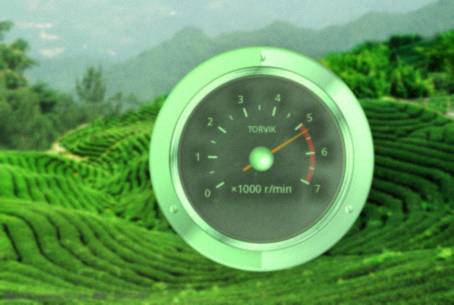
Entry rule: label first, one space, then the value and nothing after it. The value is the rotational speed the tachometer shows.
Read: 5250 rpm
